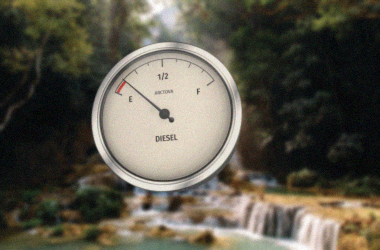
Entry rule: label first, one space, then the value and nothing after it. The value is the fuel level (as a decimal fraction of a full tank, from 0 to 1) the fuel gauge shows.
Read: 0.125
